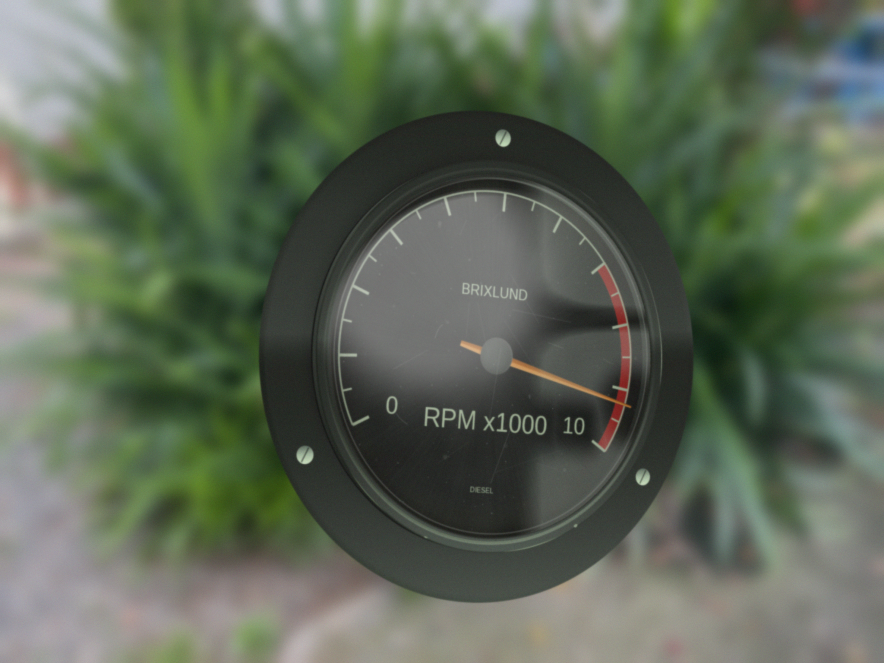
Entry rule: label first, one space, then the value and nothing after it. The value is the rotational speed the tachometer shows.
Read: 9250 rpm
